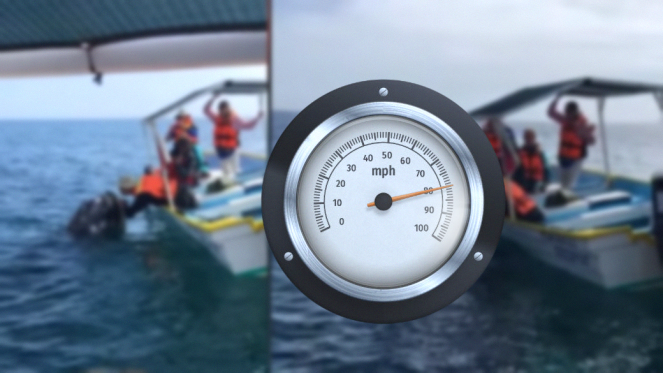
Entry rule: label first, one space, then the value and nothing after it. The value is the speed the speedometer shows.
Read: 80 mph
